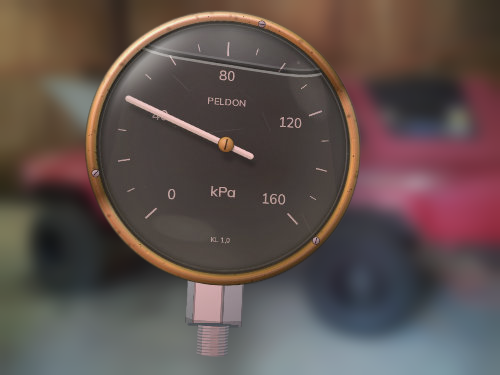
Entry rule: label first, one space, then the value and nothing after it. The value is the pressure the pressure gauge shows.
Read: 40 kPa
